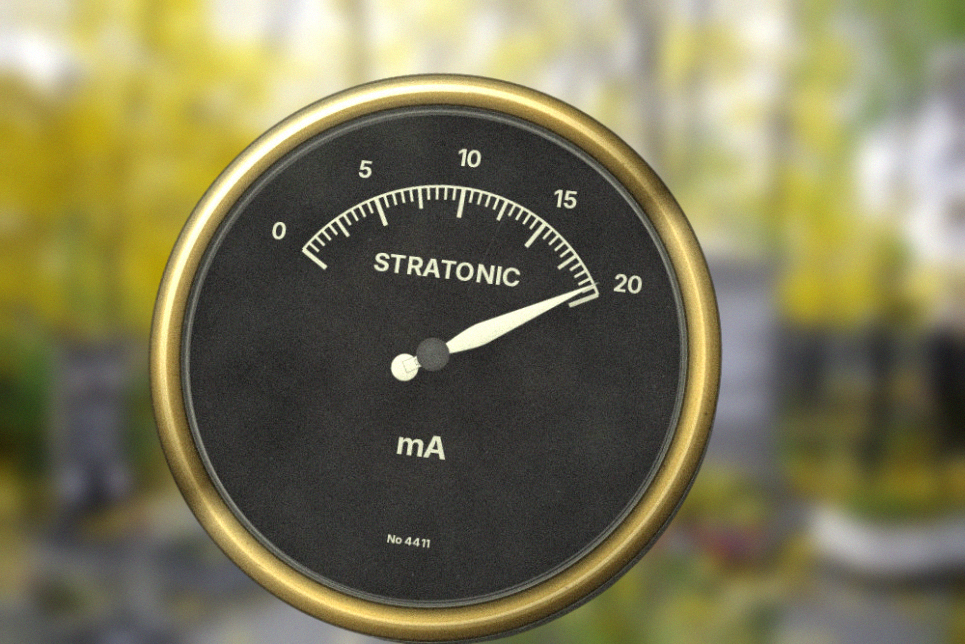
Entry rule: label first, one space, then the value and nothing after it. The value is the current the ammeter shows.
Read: 19.5 mA
